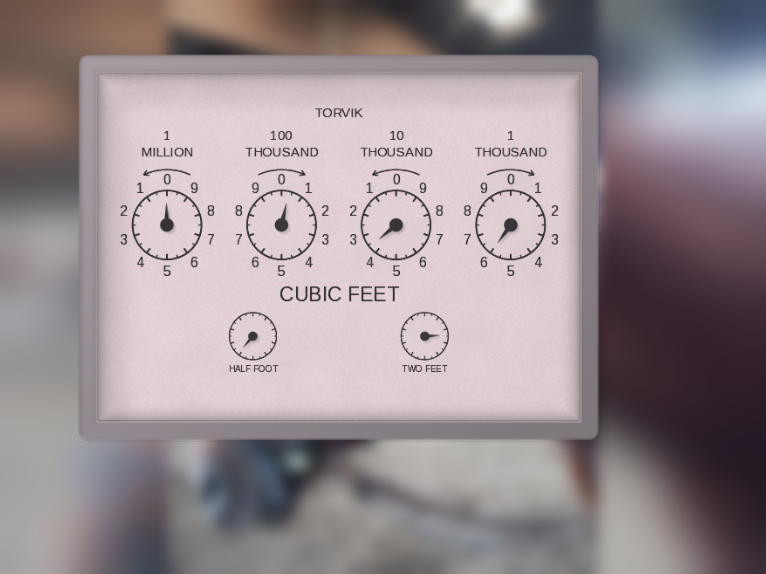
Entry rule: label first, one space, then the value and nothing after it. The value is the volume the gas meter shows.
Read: 3600 ft³
